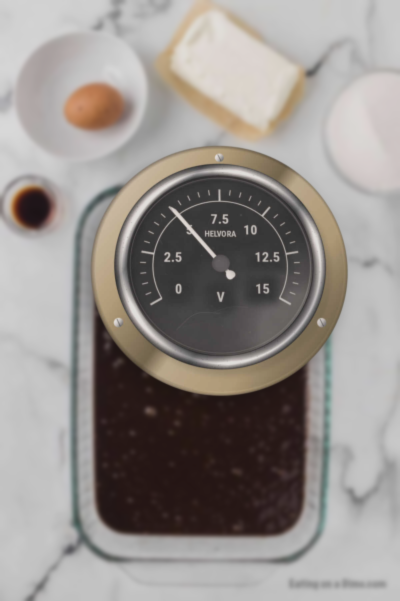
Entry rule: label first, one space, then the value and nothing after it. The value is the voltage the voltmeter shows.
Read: 5 V
